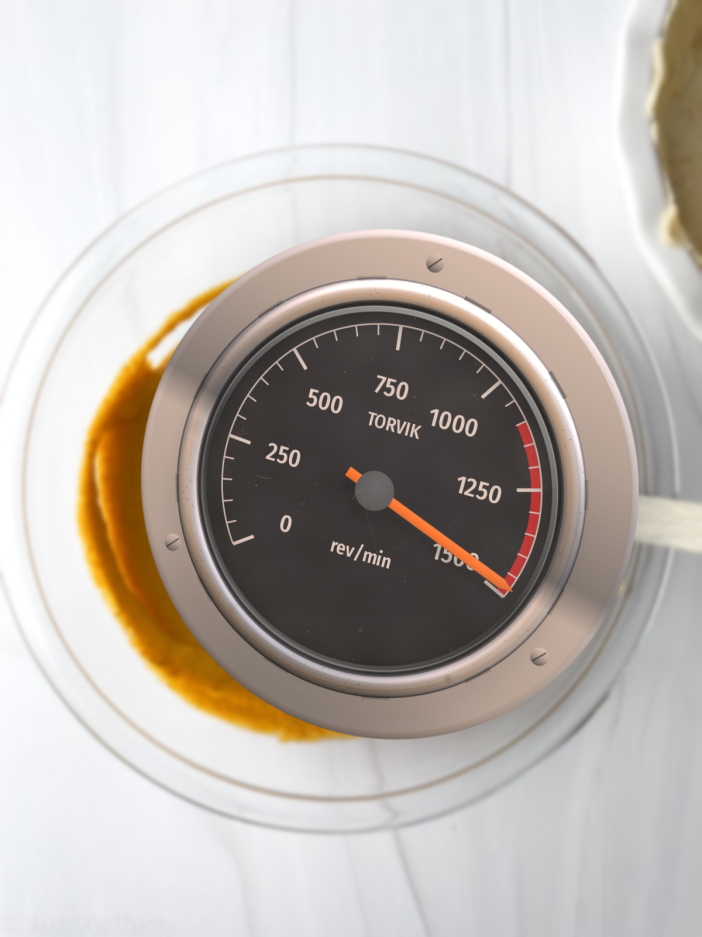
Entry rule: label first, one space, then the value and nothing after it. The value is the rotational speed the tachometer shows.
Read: 1475 rpm
